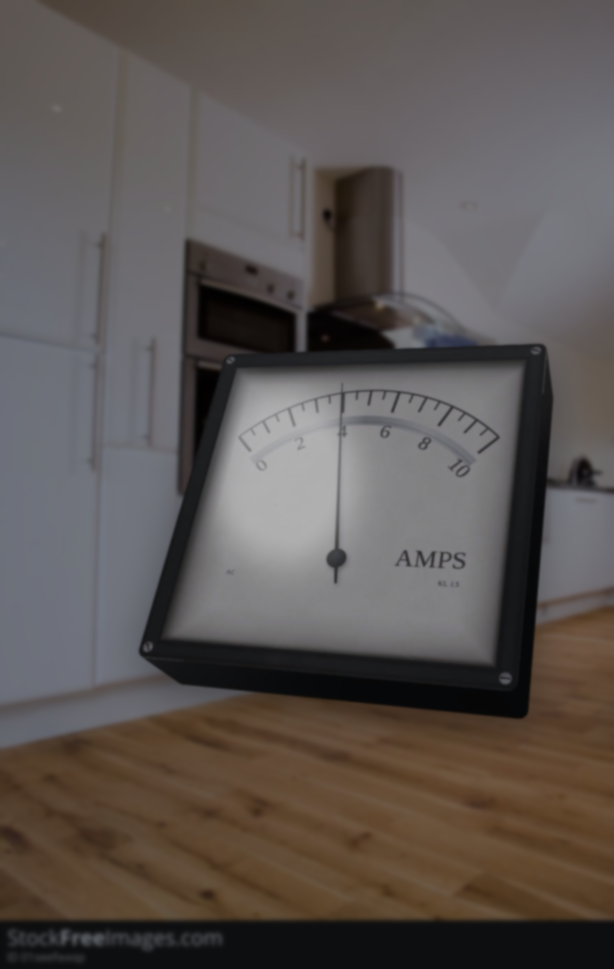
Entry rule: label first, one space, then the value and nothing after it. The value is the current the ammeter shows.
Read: 4 A
